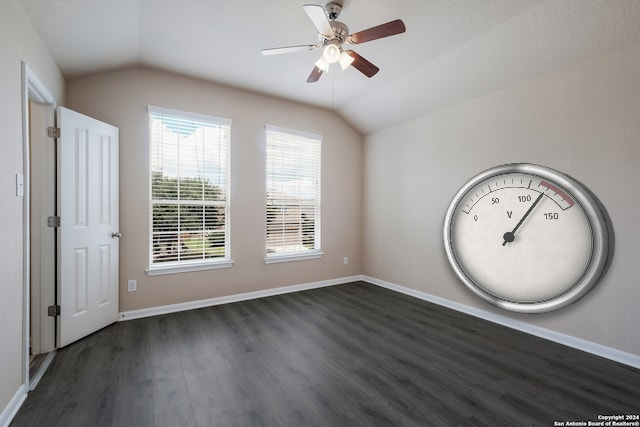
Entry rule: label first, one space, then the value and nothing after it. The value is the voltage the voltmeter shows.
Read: 120 V
